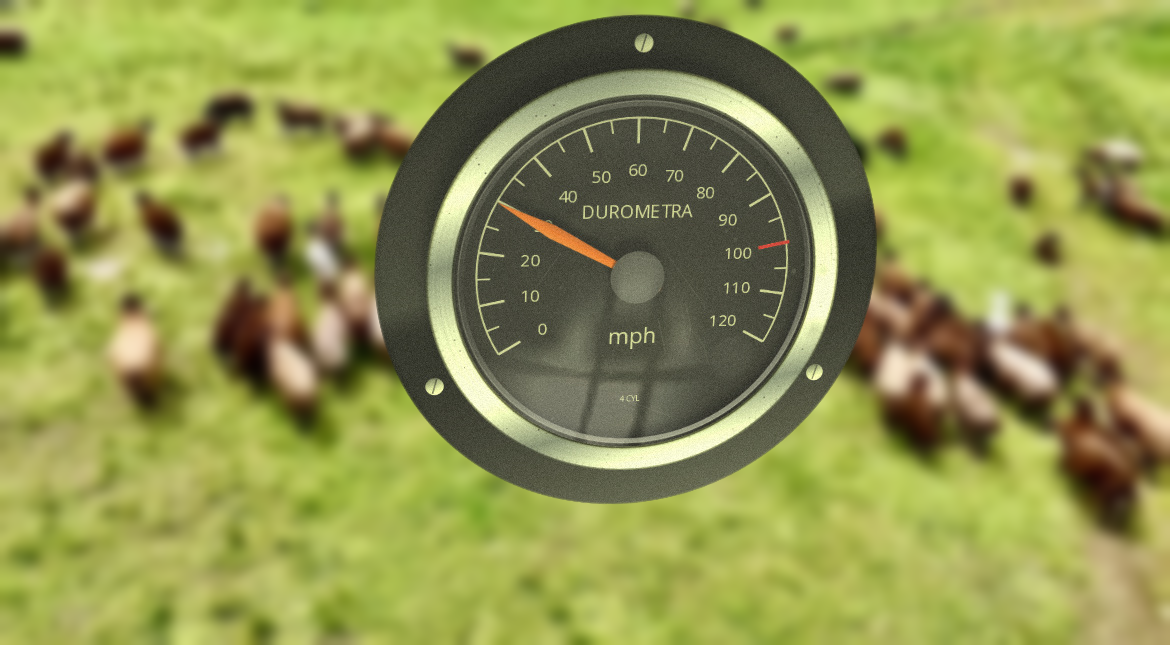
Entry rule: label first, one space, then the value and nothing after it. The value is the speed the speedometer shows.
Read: 30 mph
